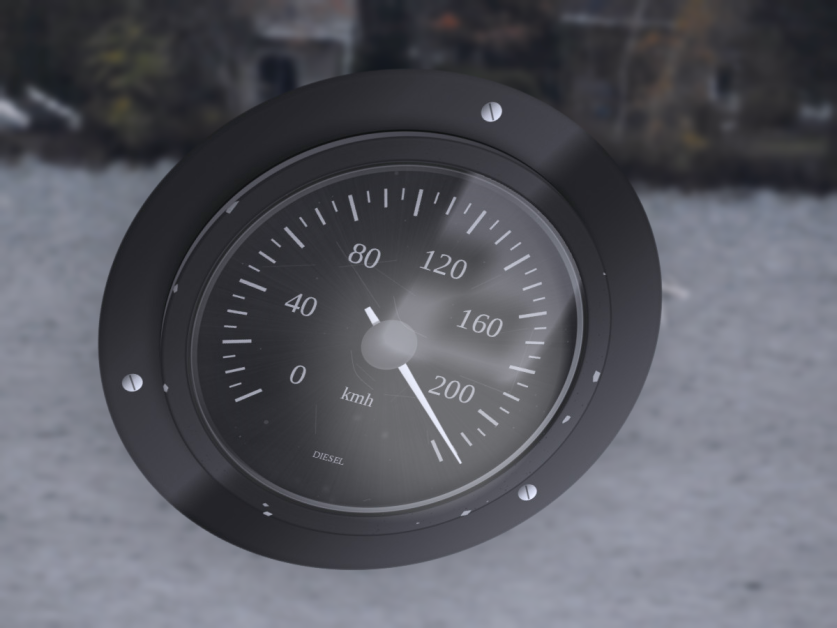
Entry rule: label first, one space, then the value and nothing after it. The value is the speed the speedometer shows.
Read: 215 km/h
